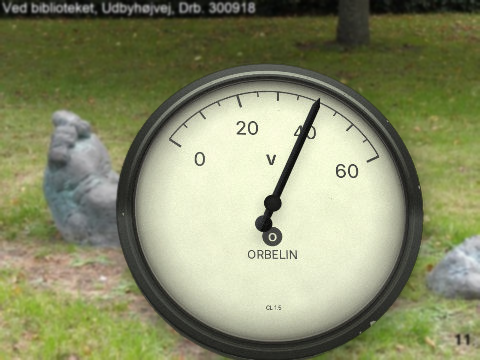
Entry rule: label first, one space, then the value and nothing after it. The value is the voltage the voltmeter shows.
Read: 40 V
